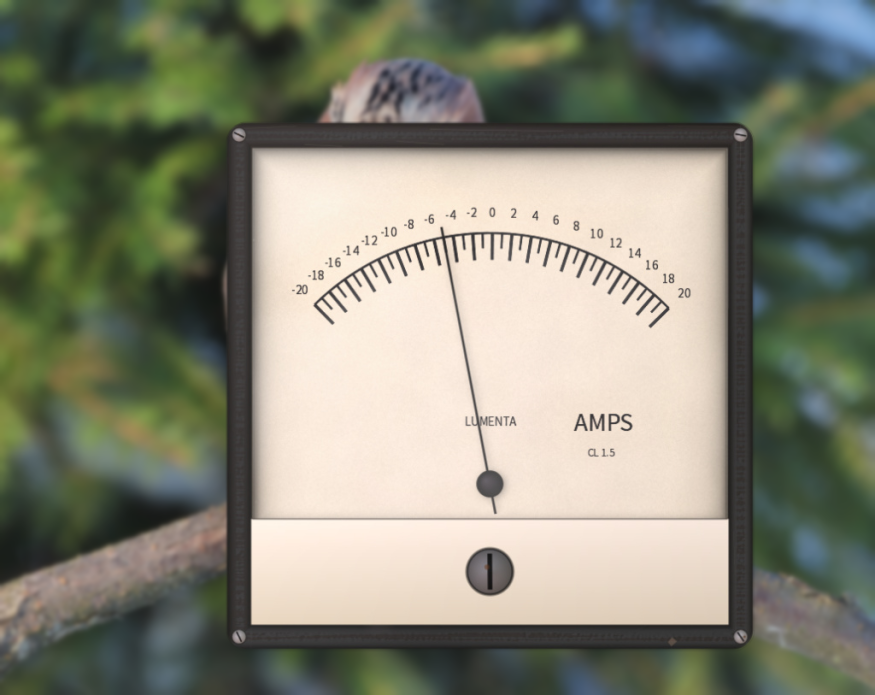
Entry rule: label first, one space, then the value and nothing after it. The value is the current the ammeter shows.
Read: -5 A
